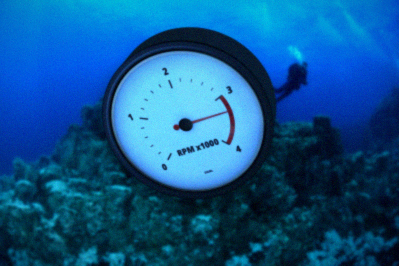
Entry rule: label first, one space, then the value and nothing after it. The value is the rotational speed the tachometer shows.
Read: 3300 rpm
